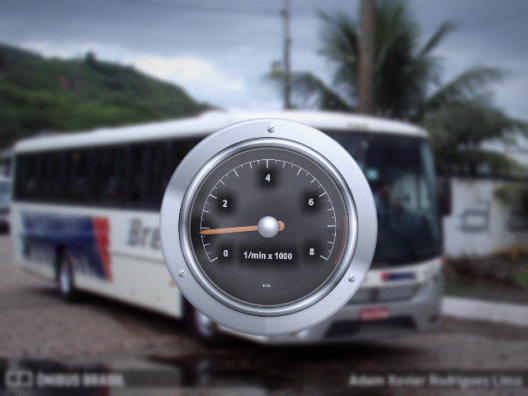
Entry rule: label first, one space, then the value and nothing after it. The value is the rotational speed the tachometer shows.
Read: 875 rpm
